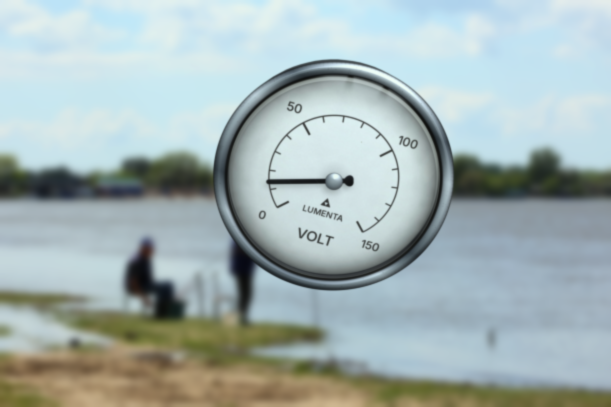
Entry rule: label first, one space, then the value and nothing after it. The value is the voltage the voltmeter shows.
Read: 15 V
